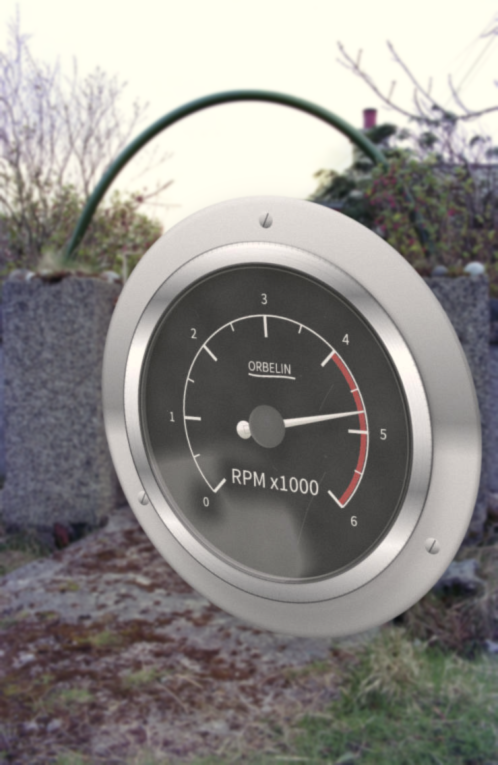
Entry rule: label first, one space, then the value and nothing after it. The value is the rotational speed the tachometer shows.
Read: 4750 rpm
